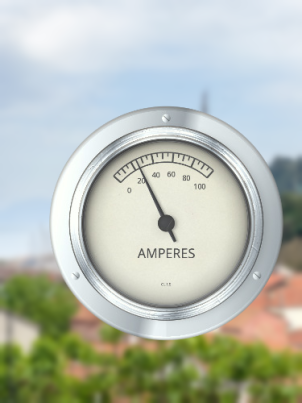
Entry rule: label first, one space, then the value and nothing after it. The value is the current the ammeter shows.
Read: 25 A
